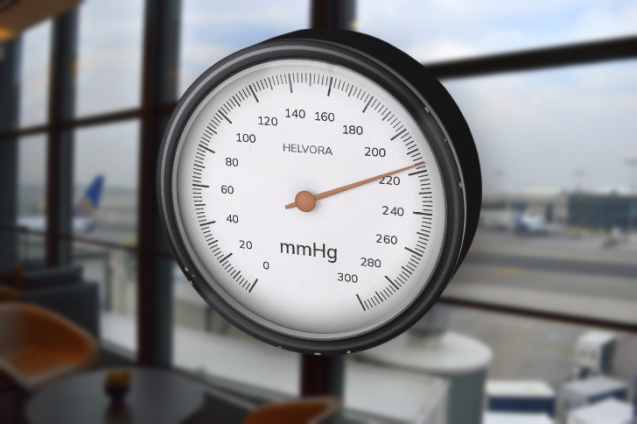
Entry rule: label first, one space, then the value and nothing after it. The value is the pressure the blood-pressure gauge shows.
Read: 216 mmHg
